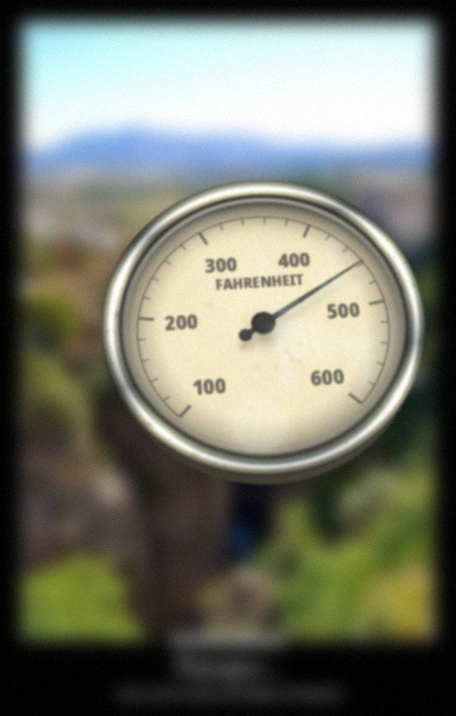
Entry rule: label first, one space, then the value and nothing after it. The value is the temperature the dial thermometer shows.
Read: 460 °F
